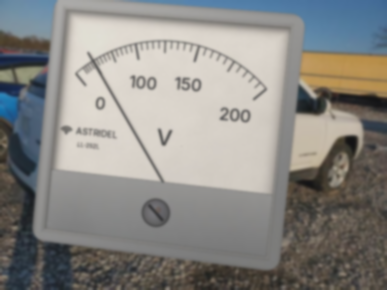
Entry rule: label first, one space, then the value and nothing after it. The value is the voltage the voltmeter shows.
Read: 50 V
